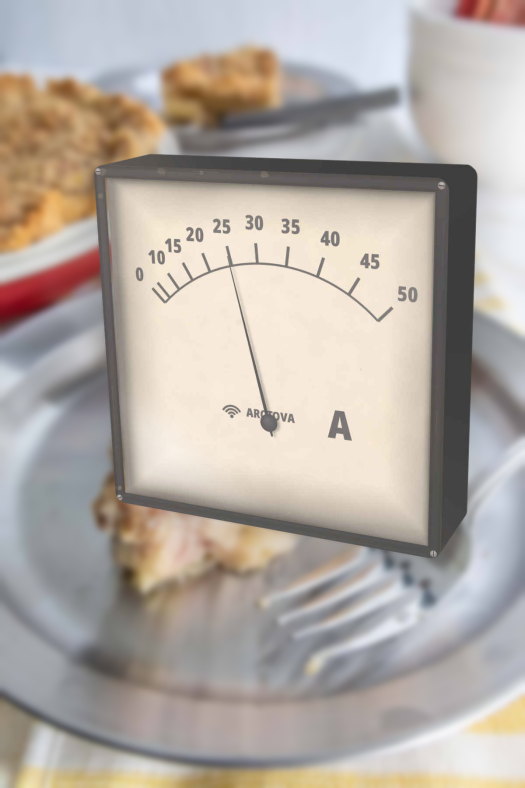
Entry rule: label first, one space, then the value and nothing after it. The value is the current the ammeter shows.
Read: 25 A
